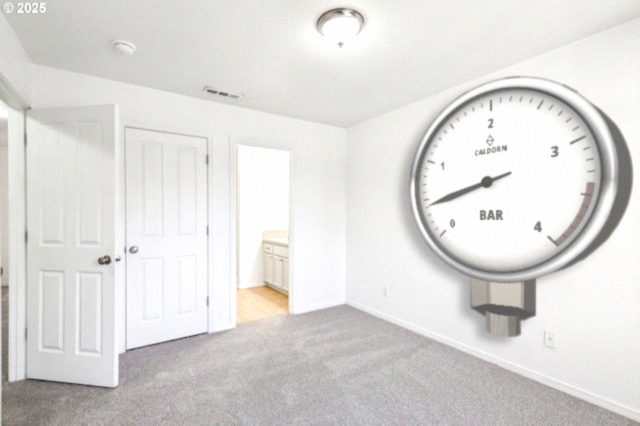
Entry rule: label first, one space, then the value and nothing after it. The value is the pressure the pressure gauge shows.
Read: 0.4 bar
